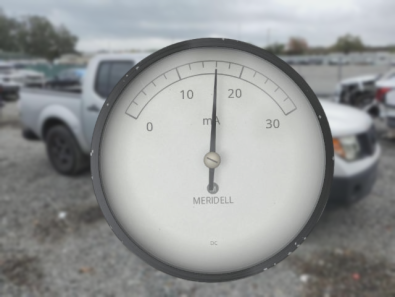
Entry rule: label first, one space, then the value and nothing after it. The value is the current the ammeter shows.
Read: 16 mA
